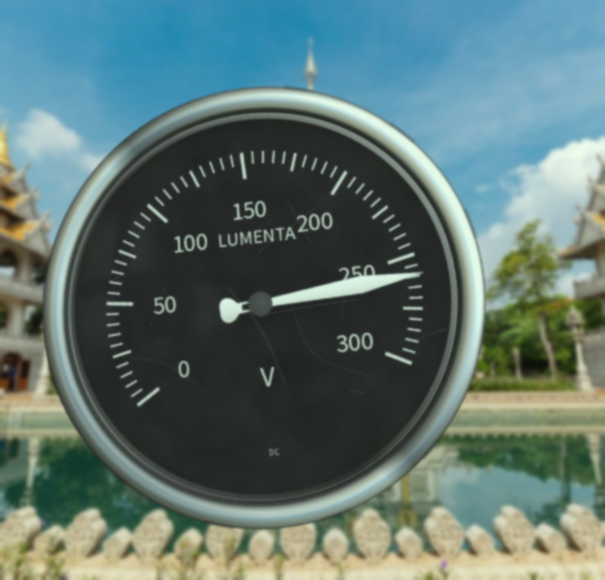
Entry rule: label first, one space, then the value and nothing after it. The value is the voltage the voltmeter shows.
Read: 260 V
